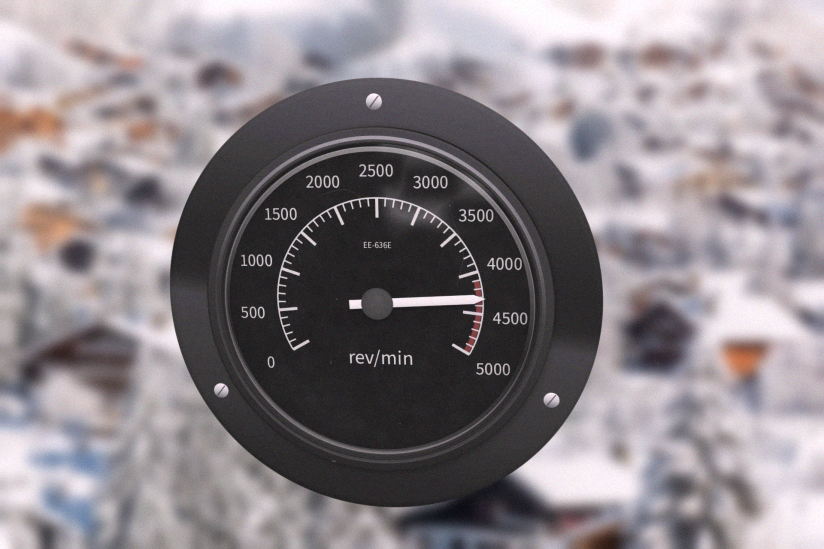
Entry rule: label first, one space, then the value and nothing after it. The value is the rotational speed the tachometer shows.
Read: 4300 rpm
